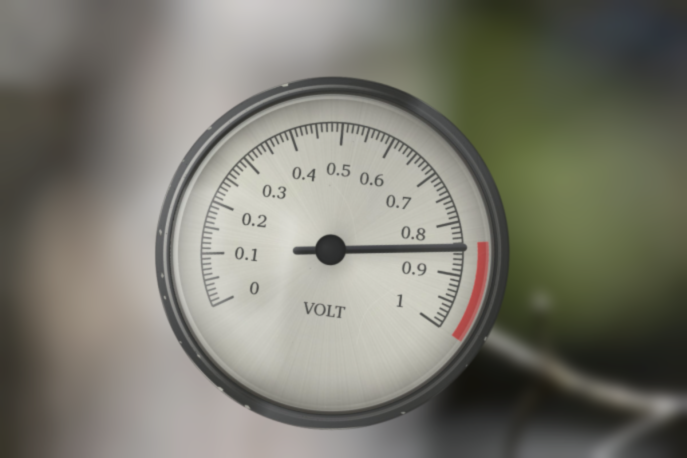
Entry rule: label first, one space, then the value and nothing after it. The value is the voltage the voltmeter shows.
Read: 0.85 V
